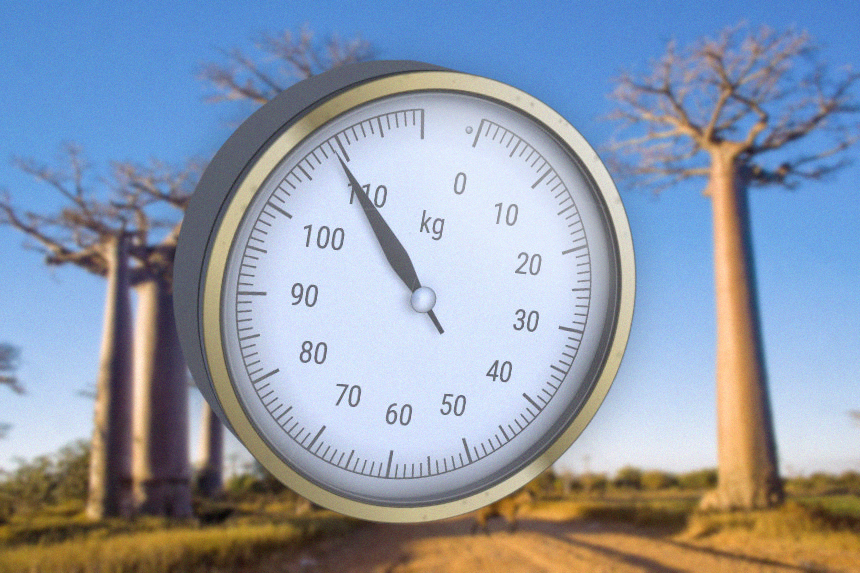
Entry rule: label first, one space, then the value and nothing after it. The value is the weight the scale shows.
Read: 109 kg
